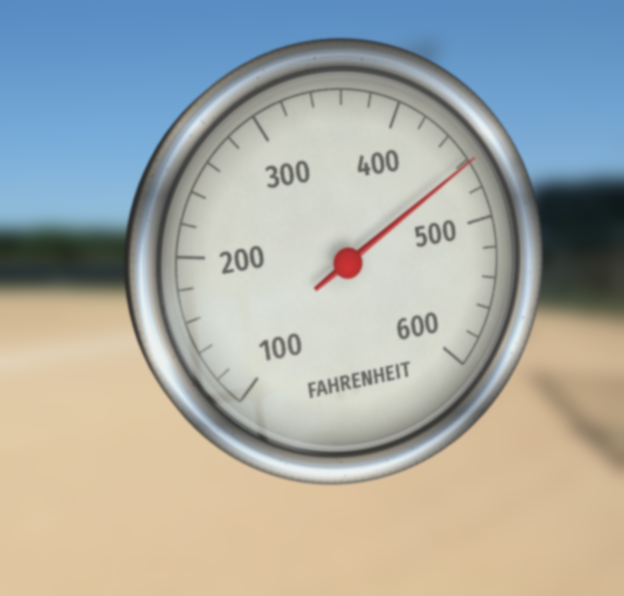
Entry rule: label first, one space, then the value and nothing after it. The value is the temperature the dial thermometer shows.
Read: 460 °F
